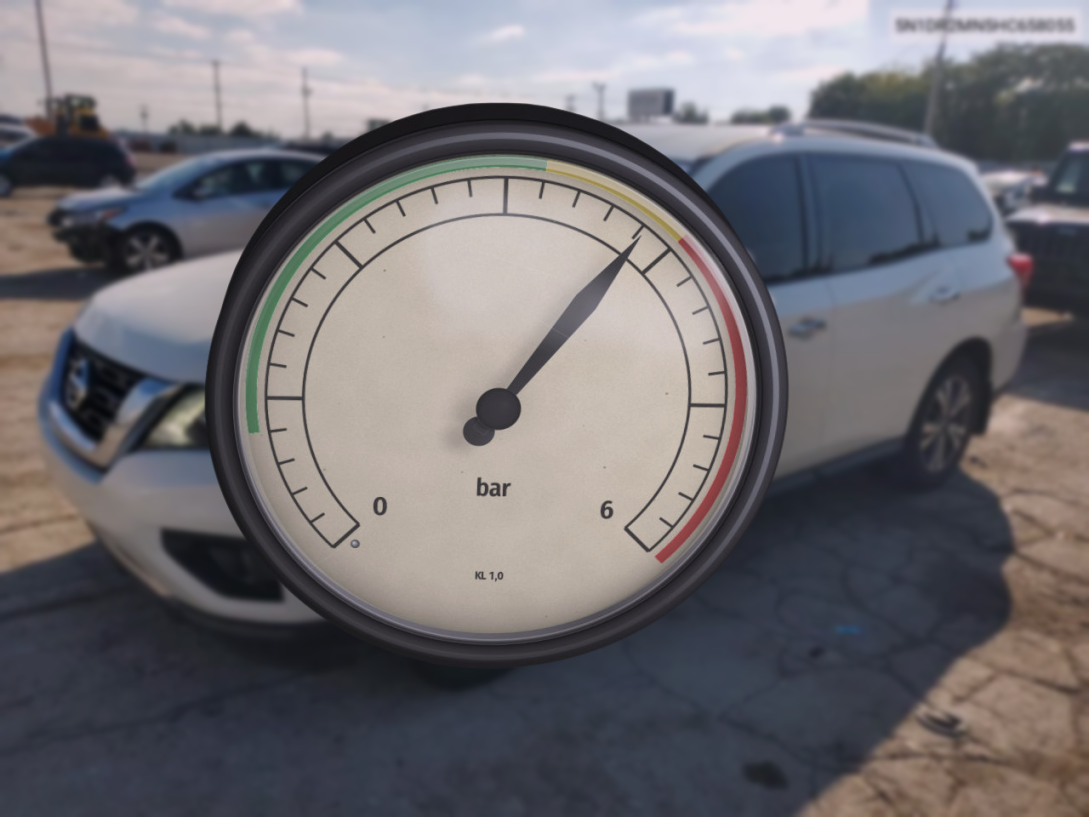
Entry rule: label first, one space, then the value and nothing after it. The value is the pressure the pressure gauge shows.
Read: 3.8 bar
